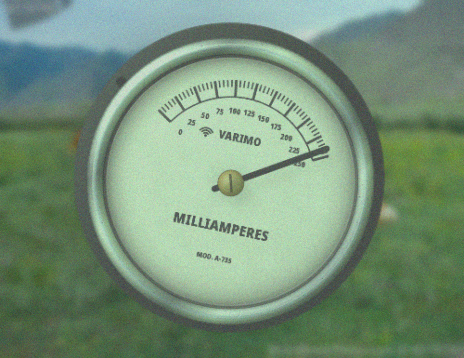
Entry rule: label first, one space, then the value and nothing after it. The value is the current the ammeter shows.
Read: 240 mA
